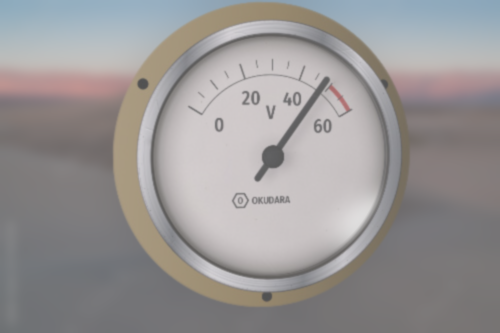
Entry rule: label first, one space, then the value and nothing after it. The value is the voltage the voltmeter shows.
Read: 47.5 V
